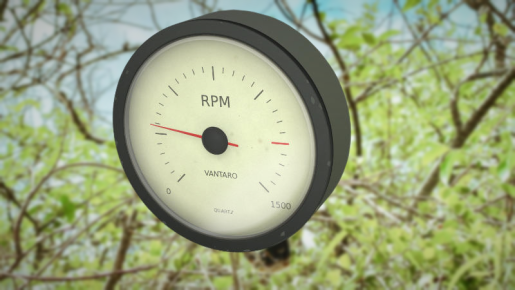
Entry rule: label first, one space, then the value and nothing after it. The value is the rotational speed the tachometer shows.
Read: 300 rpm
